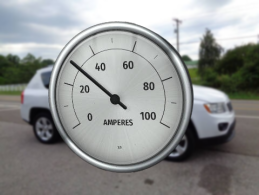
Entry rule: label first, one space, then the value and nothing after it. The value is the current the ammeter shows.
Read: 30 A
